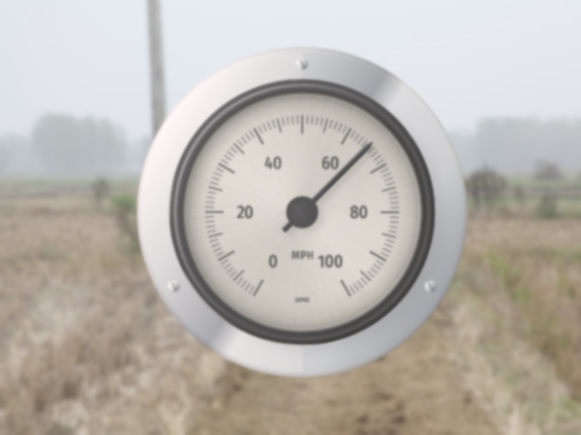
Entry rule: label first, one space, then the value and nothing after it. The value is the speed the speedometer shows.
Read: 65 mph
